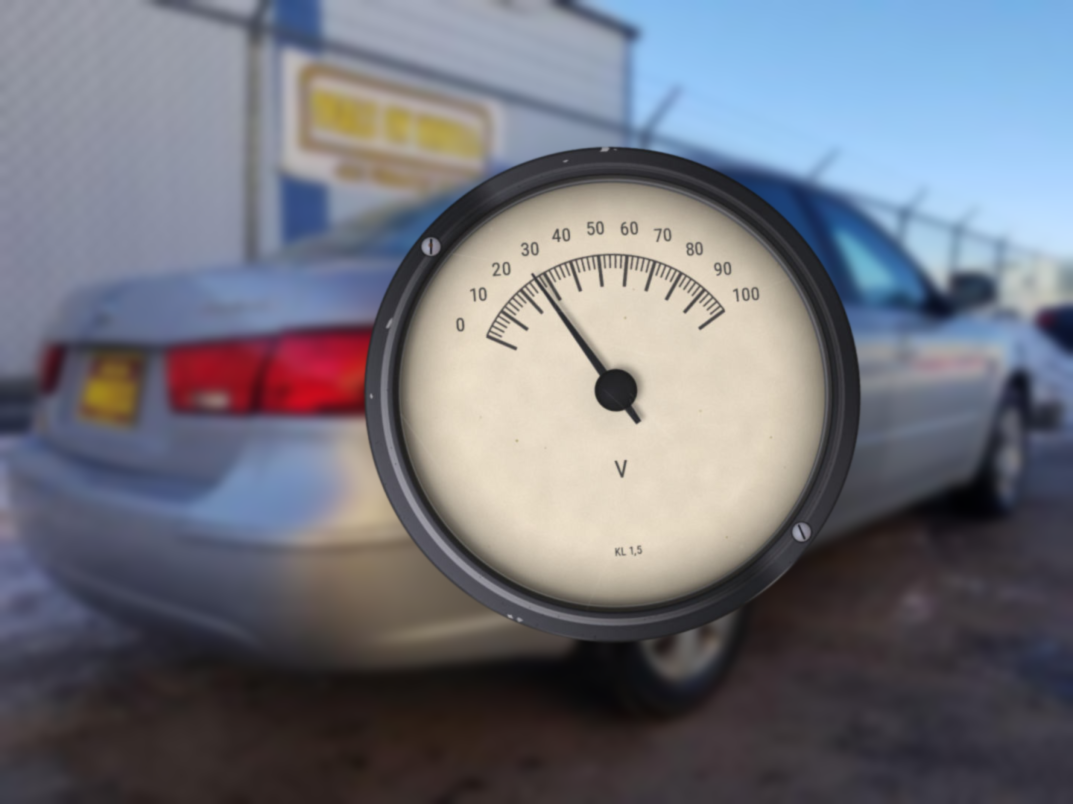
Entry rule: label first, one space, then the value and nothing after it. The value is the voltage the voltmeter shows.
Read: 26 V
